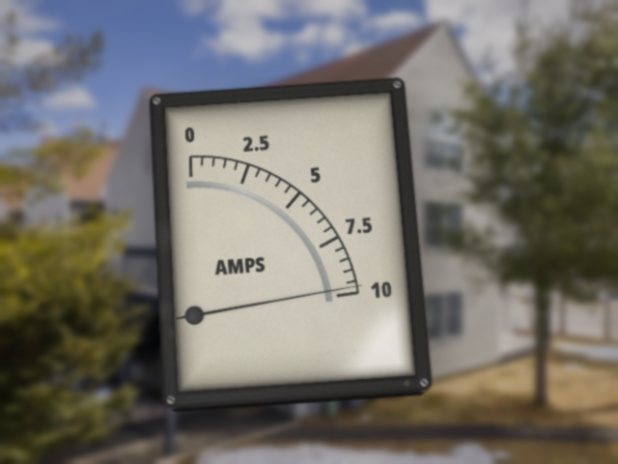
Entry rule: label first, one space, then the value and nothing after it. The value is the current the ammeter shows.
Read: 9.75 A
